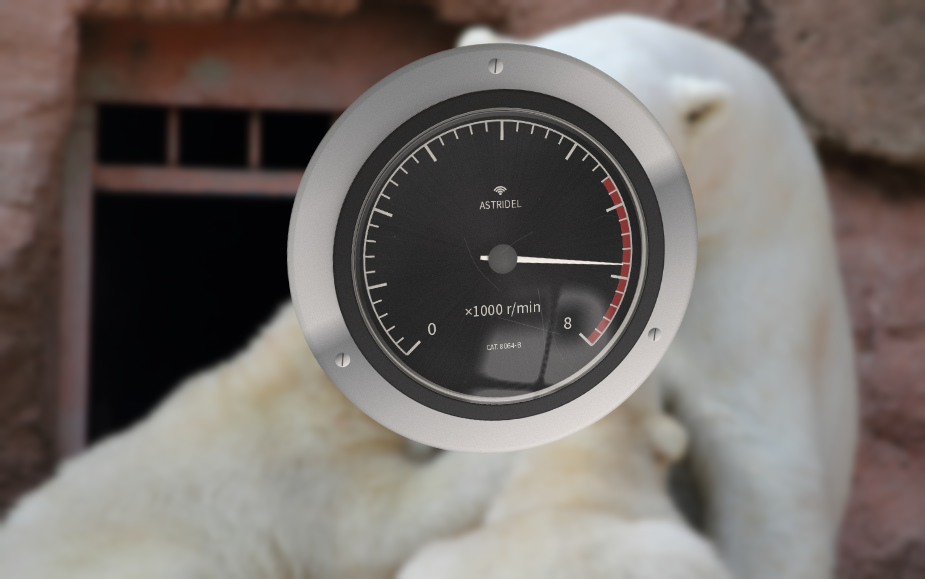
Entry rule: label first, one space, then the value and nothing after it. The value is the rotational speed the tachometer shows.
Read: 6800 rpm
